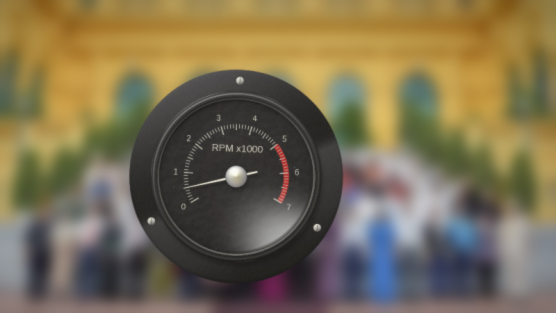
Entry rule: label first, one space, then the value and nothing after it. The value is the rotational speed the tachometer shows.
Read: 500 rpm
